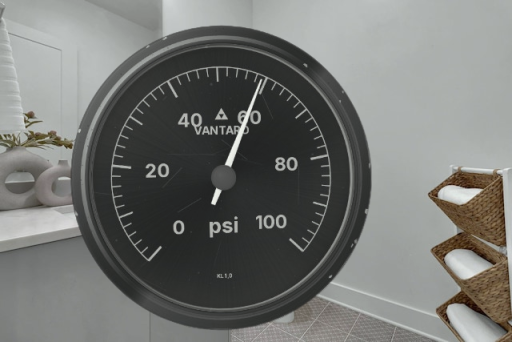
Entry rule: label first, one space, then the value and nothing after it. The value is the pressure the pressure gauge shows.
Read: 59 psi
